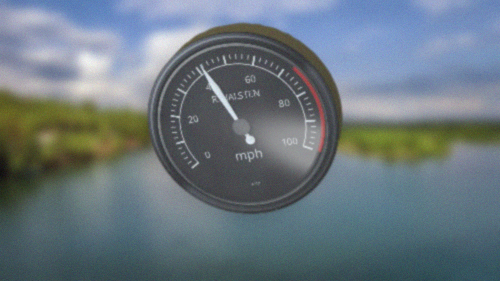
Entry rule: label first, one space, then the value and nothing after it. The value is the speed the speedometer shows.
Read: 42 mph
